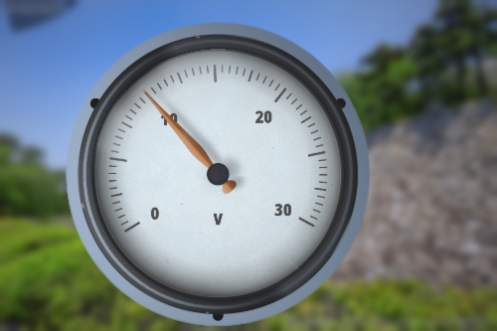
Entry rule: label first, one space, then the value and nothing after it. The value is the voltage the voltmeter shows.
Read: 10 V
